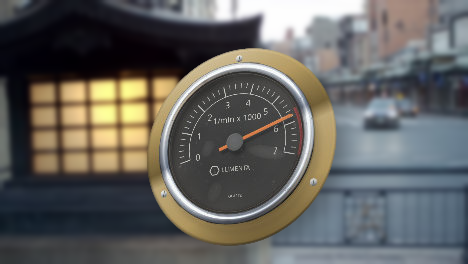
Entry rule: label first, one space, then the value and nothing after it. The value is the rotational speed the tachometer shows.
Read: 5800 rpm
